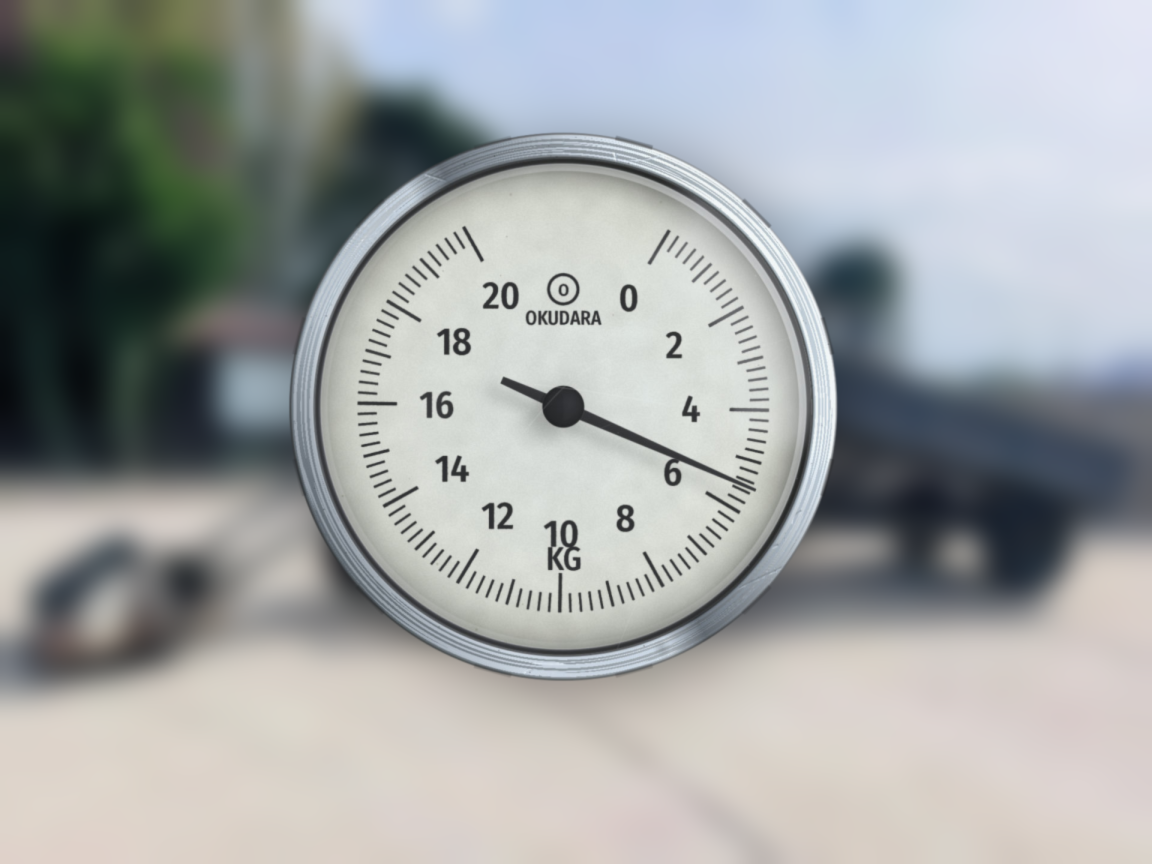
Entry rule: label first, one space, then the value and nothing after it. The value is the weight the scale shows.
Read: 5.5 kg
